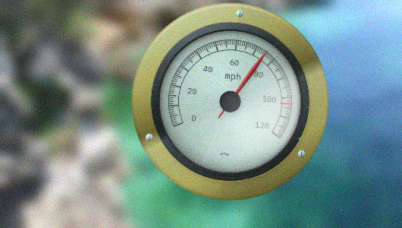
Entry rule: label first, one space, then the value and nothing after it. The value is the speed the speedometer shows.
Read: 75 mph
